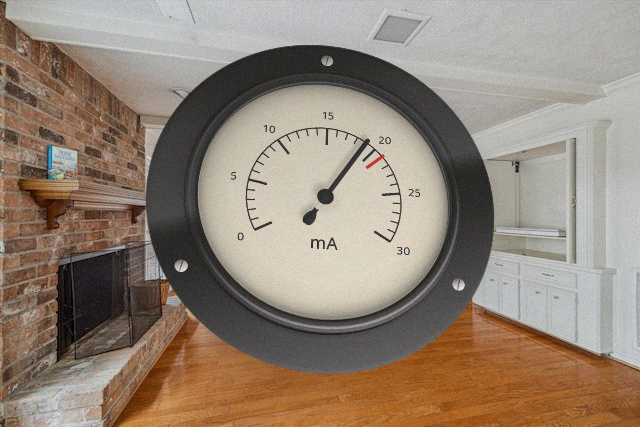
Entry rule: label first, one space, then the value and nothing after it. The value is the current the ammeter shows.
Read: 19 mA
